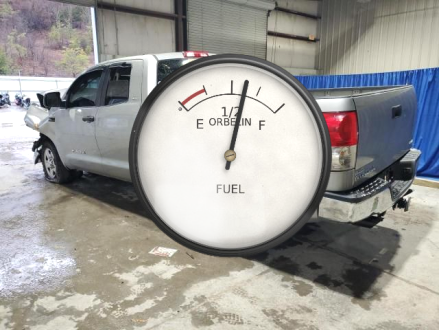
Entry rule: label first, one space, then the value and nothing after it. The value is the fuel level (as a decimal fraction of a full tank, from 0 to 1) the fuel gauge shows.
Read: 0.625
